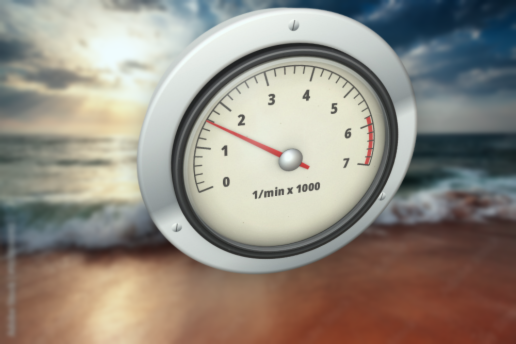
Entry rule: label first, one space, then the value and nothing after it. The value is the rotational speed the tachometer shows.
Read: 1600 rpm
